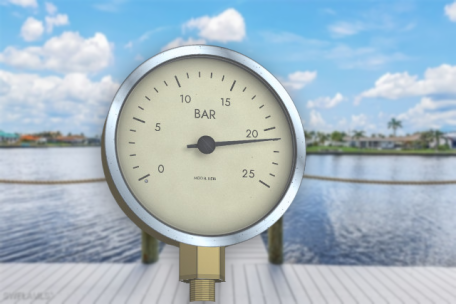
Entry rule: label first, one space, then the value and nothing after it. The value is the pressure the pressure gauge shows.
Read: 21 bar
